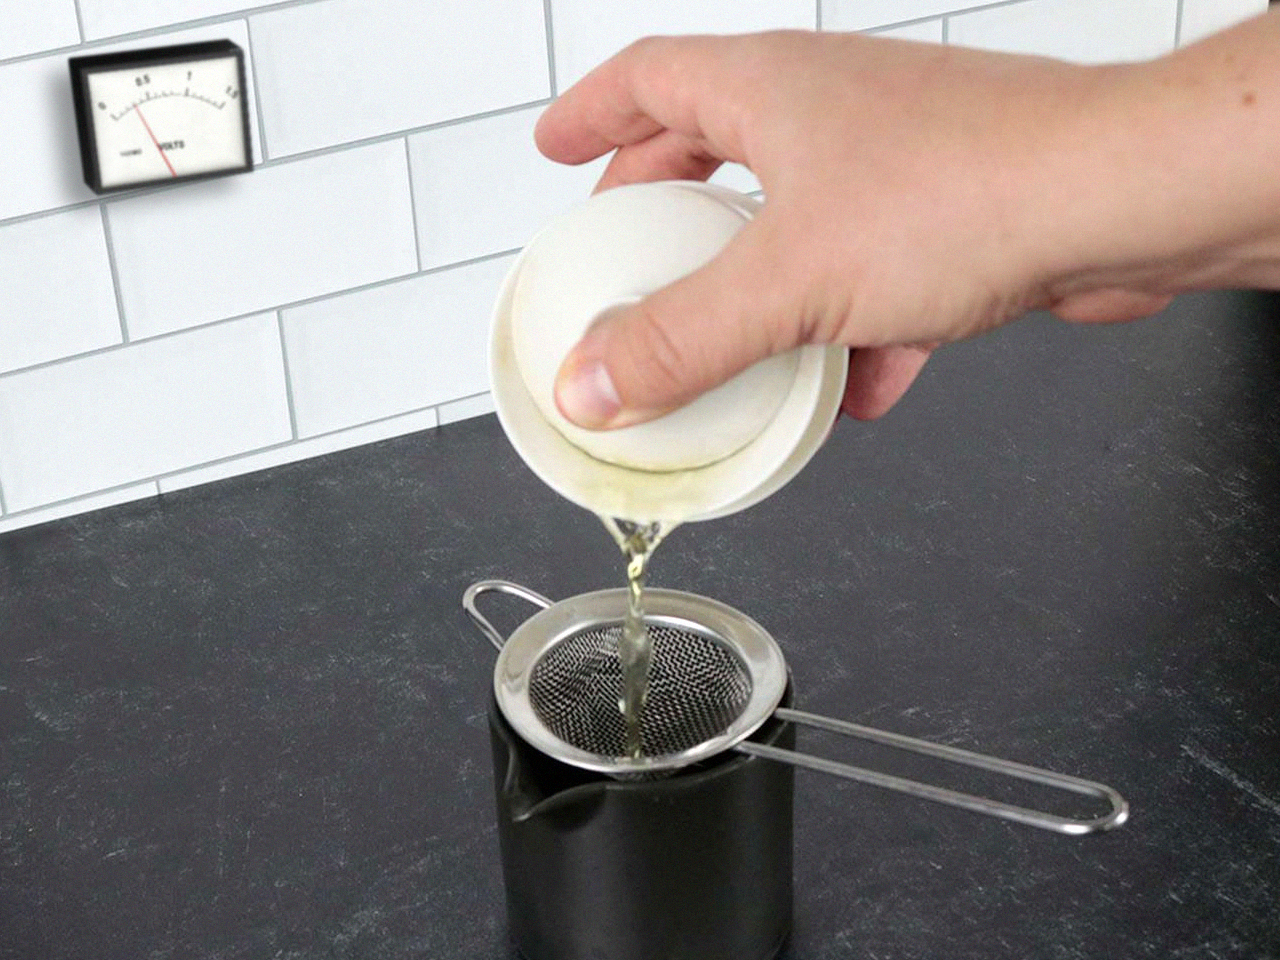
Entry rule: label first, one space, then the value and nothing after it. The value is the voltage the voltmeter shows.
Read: 0.3 V
